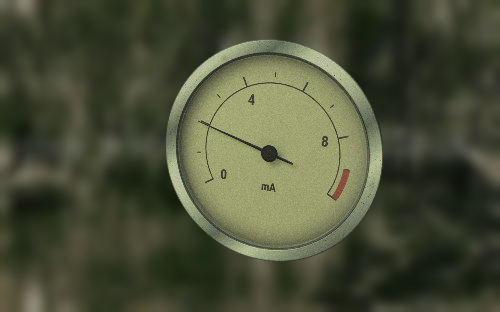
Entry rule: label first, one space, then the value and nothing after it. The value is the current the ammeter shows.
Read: 2 mA
